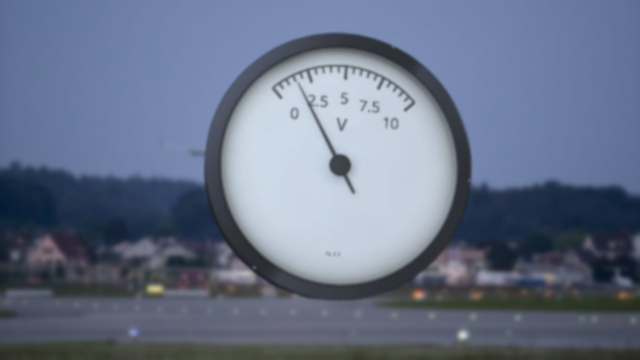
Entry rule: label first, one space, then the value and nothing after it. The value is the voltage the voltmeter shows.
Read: 1.5 V
